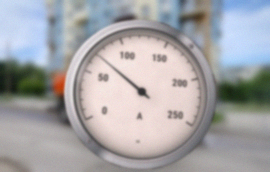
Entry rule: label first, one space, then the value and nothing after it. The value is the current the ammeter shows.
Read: 70 A
